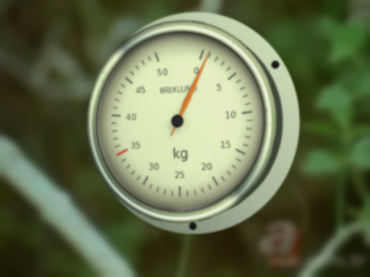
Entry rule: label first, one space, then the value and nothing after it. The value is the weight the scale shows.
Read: 1 kg
